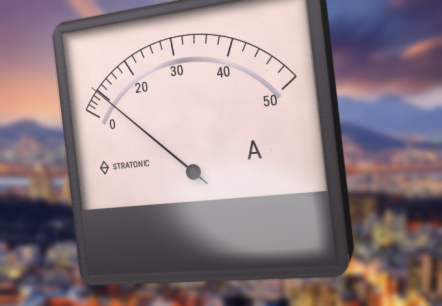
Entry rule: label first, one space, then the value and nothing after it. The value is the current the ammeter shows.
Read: 10 A
